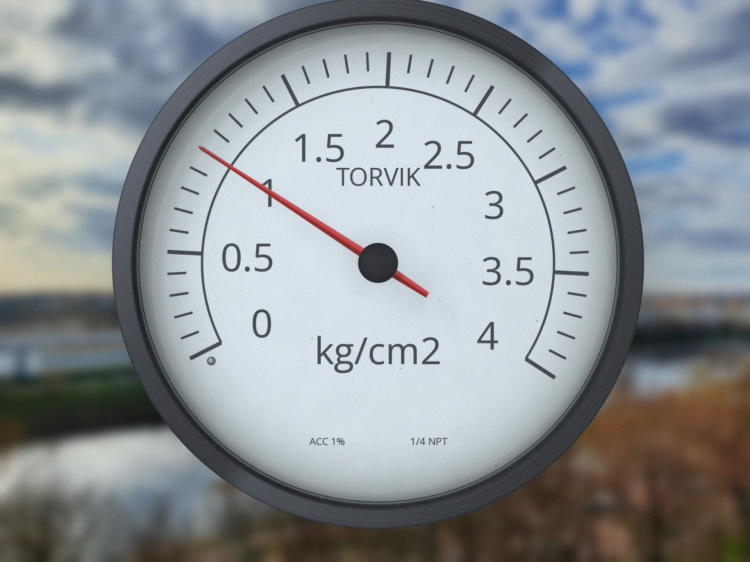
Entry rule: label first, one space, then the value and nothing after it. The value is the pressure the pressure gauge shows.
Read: 1 kg/cm²
